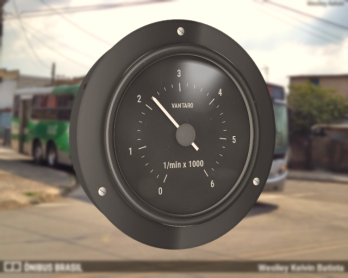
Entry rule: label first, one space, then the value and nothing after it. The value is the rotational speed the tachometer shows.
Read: 2200 rpm
